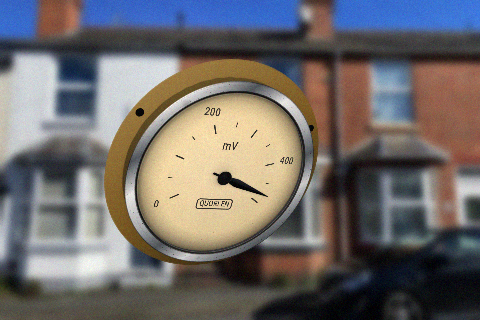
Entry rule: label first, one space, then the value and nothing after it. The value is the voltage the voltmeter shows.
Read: 475 mV
